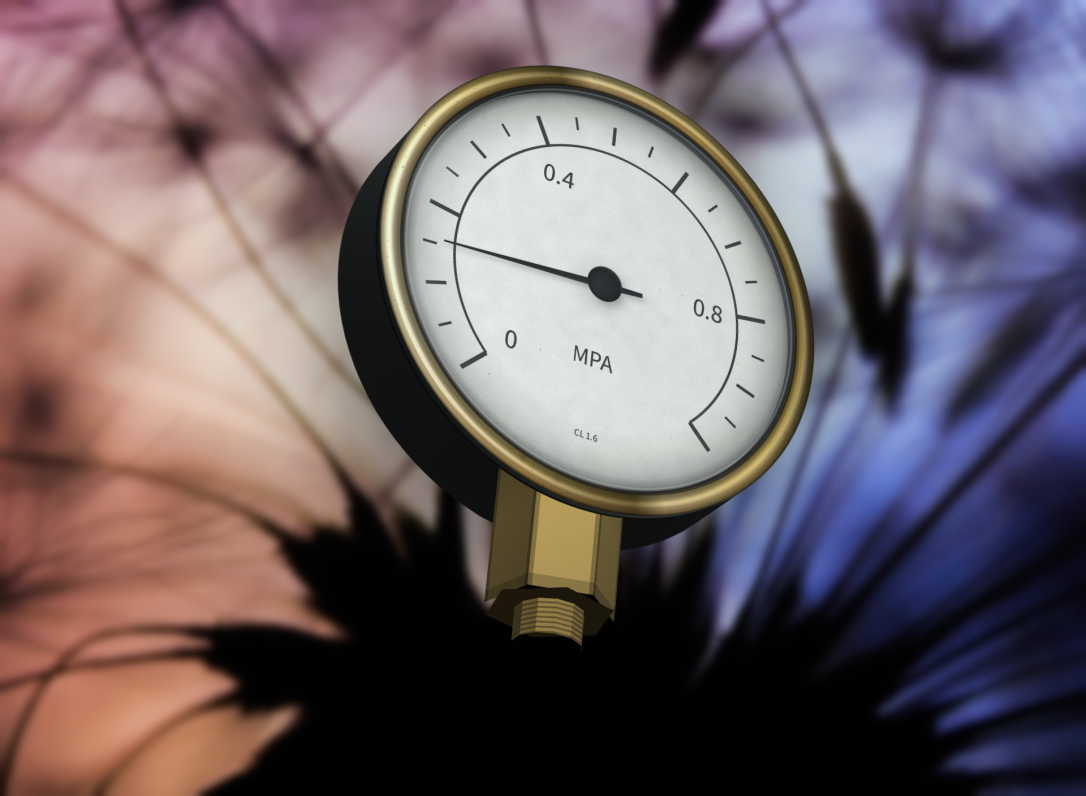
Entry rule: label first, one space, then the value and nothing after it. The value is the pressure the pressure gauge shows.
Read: 0.15 MPa
